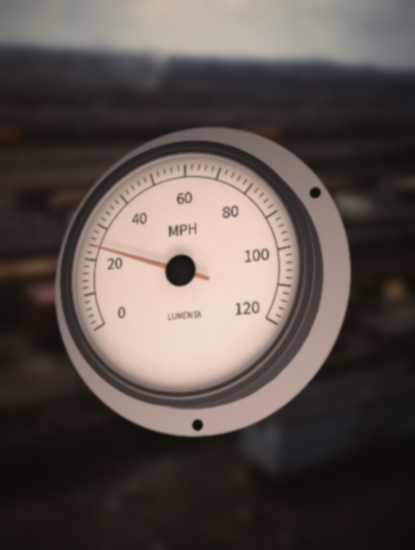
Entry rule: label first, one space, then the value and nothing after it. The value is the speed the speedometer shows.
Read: 24 mph
